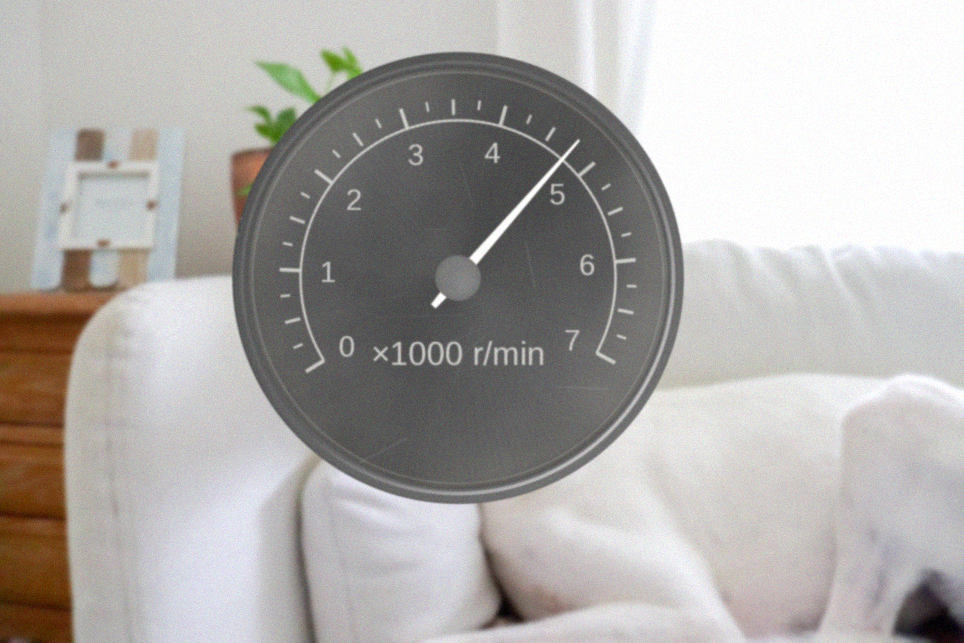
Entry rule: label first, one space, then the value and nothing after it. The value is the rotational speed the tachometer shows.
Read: 4750 rpm
